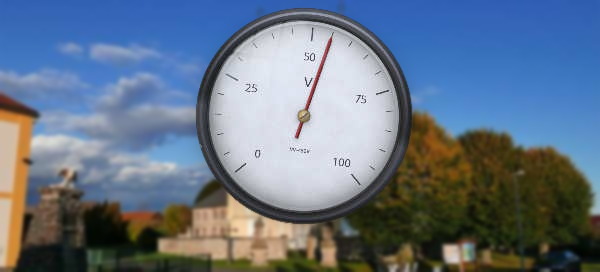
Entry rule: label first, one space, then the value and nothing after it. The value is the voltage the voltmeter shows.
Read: 55 V
